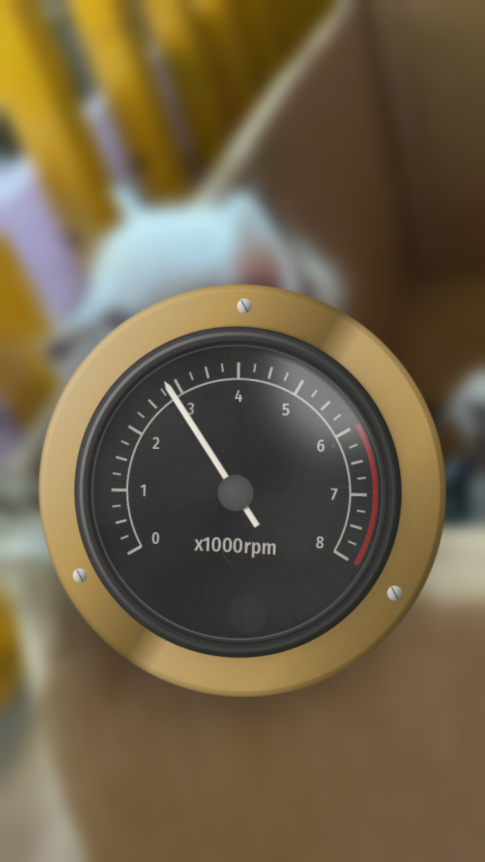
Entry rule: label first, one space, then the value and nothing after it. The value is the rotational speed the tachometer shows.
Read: 2875 rpm
